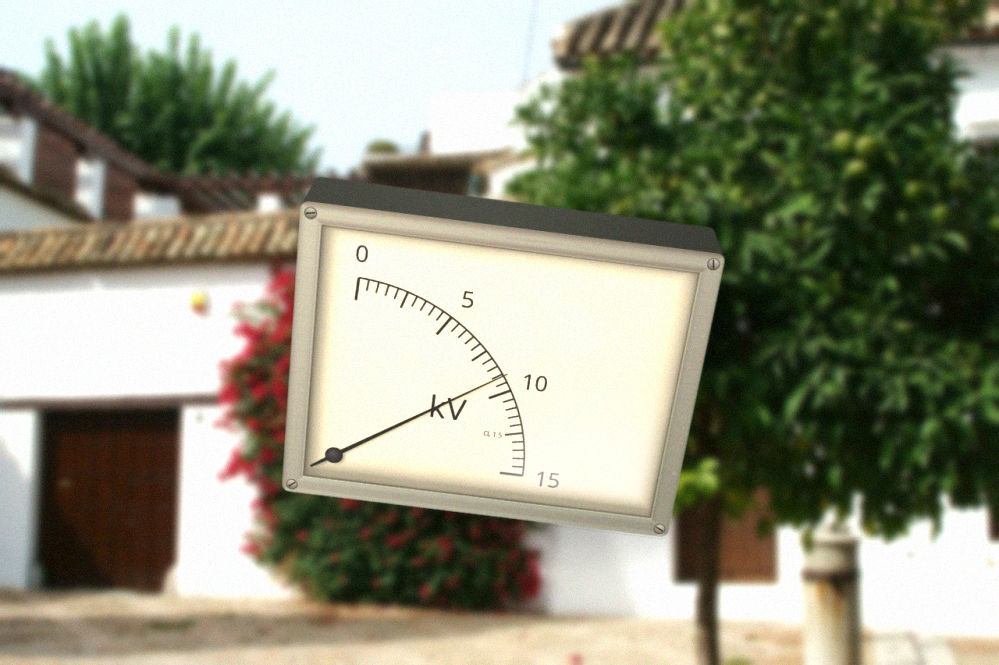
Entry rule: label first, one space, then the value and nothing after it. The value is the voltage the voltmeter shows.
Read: 9 kV
